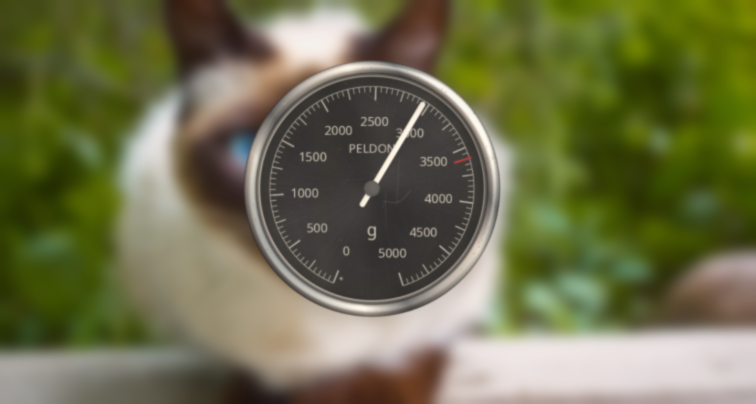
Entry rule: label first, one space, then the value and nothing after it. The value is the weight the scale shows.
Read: 2950 g
